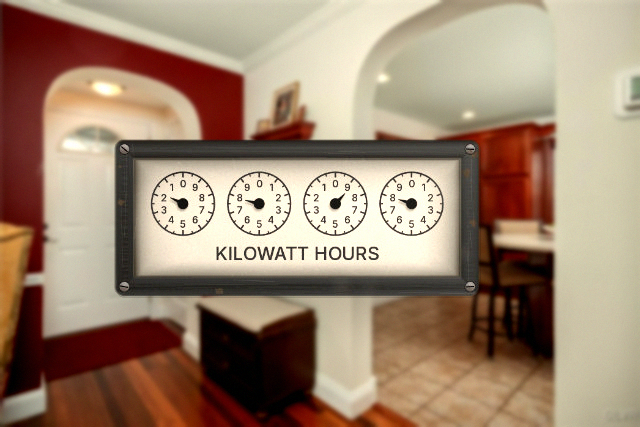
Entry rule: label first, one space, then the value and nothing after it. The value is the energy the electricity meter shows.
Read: 1788 kWh
